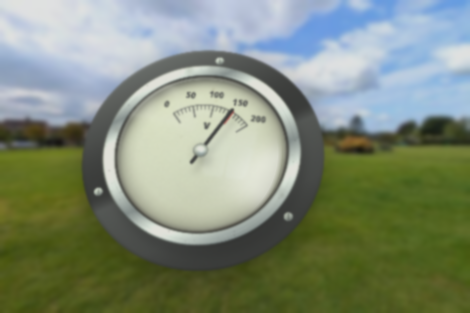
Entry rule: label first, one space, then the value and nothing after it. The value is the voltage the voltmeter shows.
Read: 150 V
